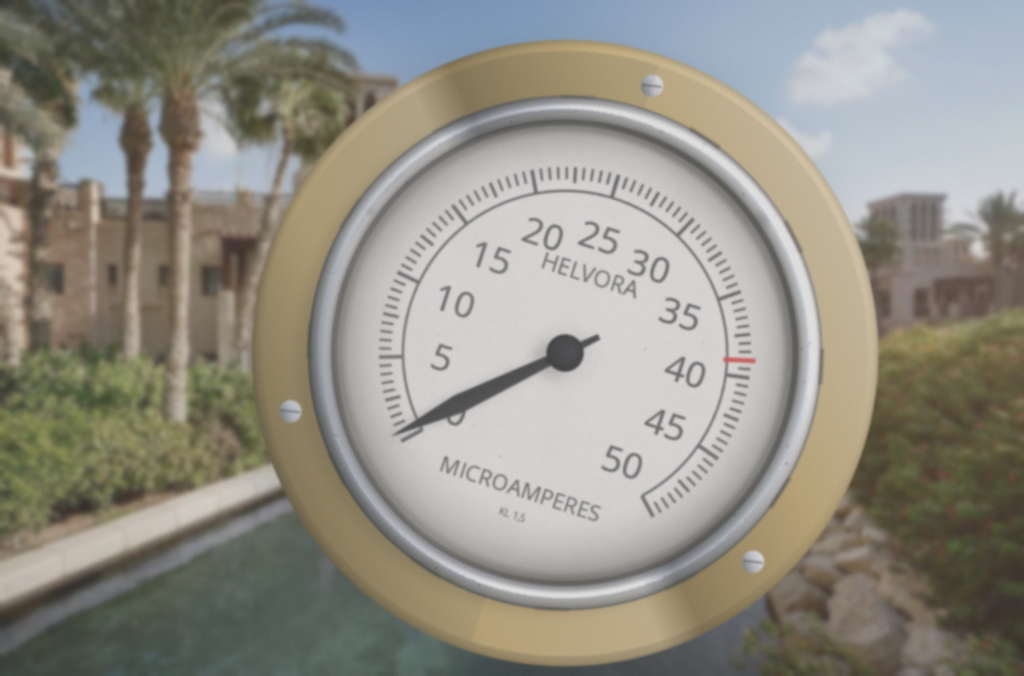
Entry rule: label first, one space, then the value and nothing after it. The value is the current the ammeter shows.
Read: 0.5 µA
